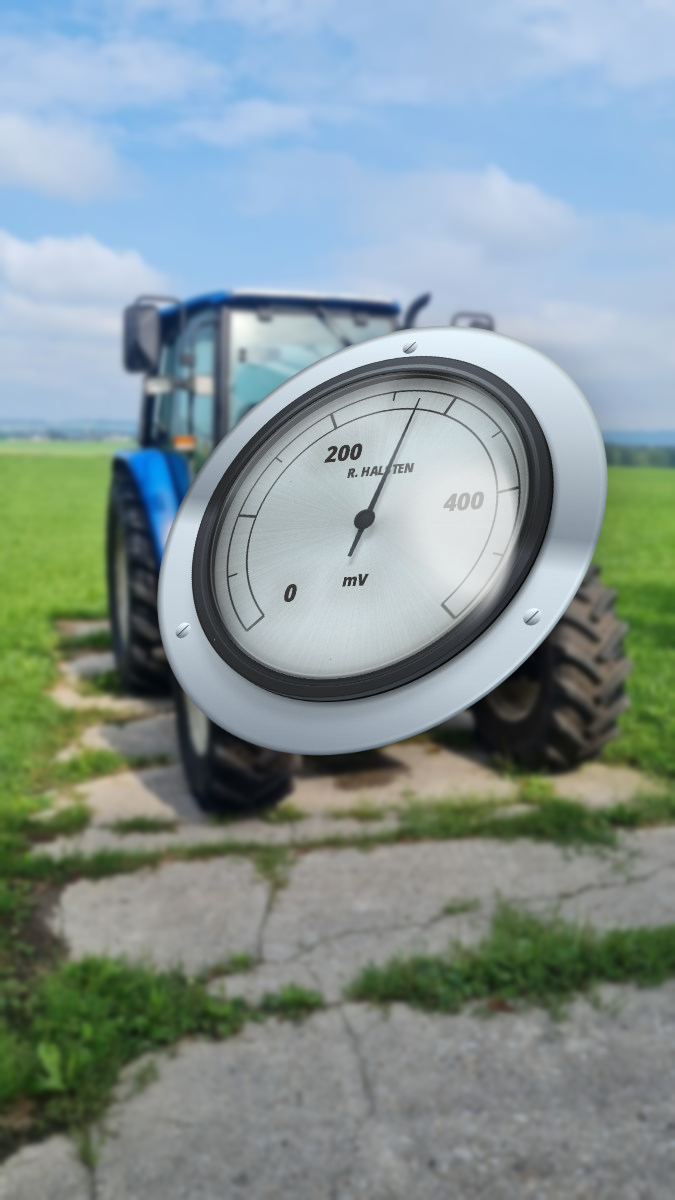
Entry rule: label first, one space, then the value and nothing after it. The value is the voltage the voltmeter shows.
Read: 275 mV
